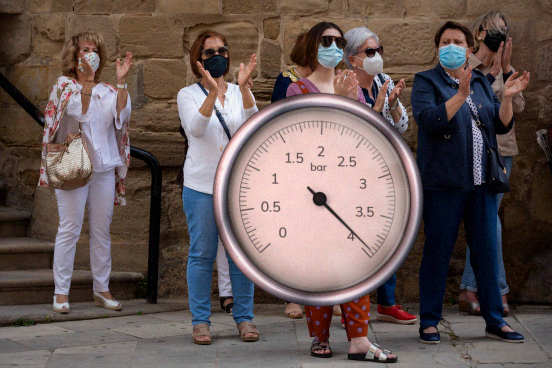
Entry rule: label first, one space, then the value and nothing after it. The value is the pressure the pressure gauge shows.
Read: 3.95 bar
